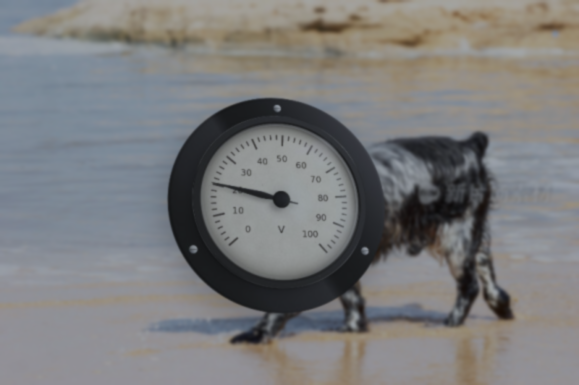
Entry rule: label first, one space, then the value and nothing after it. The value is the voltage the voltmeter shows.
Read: 20 V
